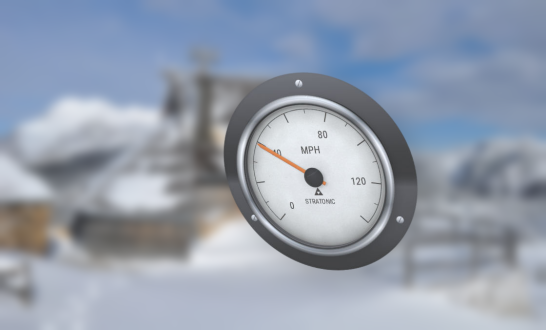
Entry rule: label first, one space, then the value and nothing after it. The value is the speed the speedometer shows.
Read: 40 mph
